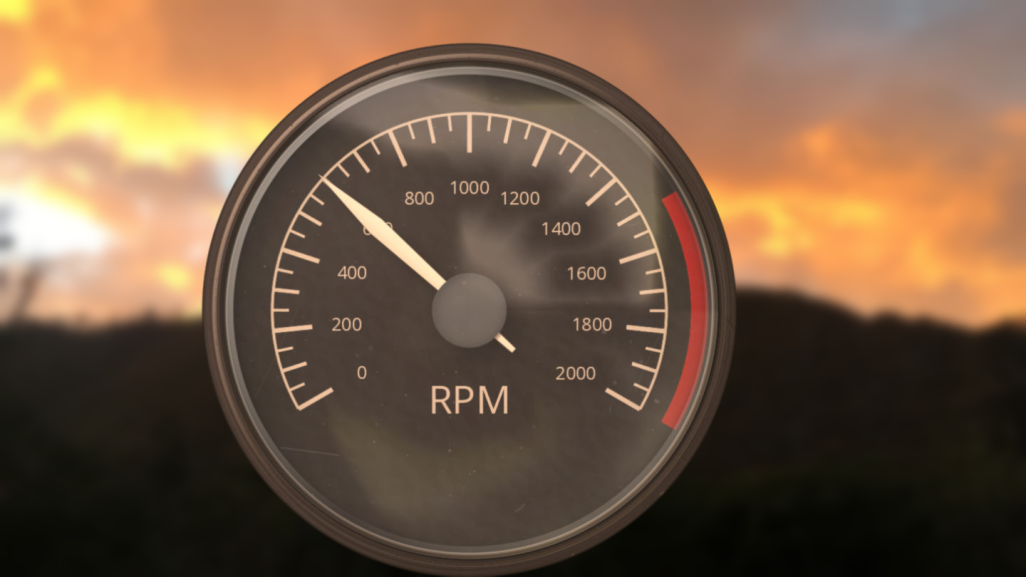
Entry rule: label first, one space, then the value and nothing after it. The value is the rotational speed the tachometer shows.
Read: 600 rpm
